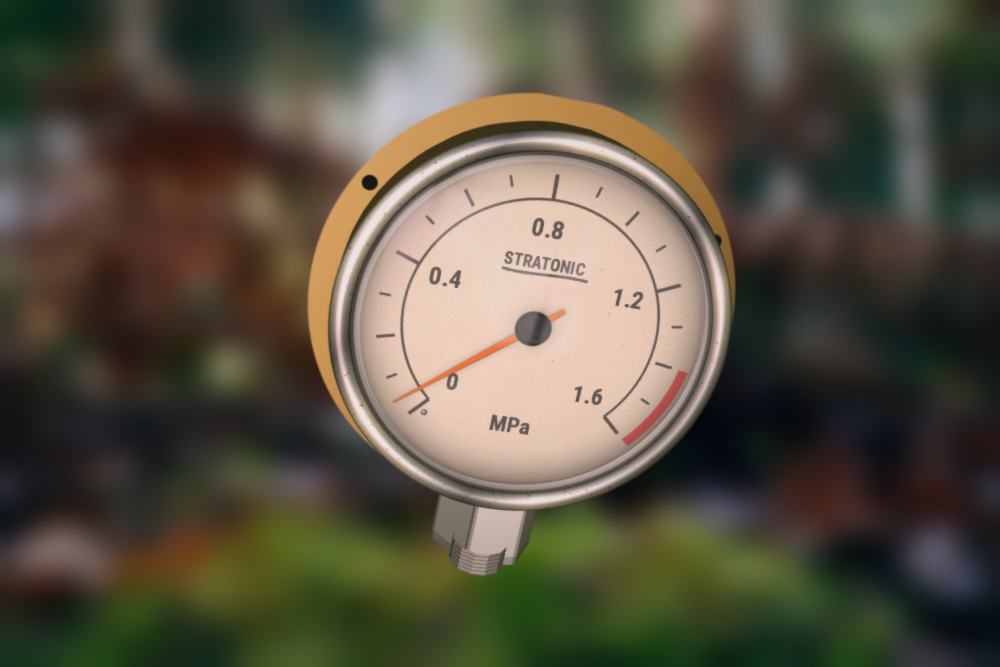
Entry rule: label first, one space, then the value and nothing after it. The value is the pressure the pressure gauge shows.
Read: 0.05 MPa
